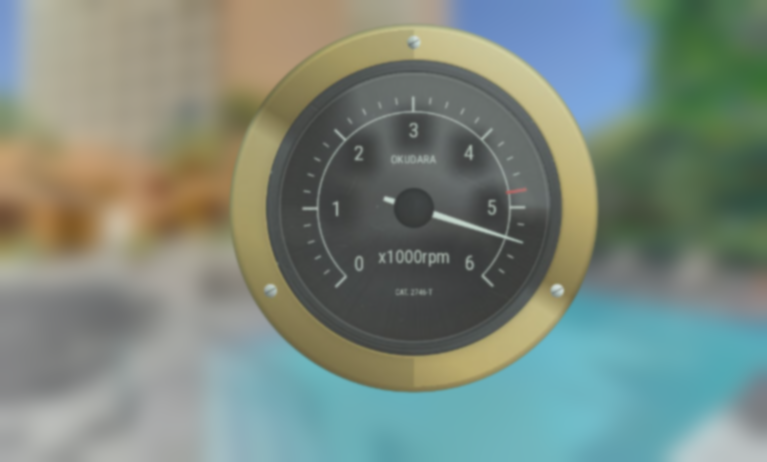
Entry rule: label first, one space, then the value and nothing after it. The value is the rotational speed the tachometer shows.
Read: 5400 rpm
